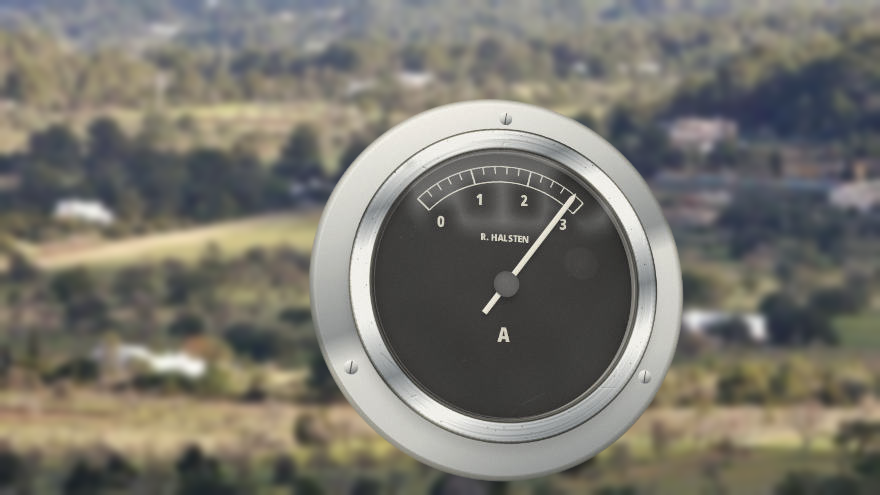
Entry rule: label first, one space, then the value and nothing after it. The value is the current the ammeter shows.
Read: 2.8 A
